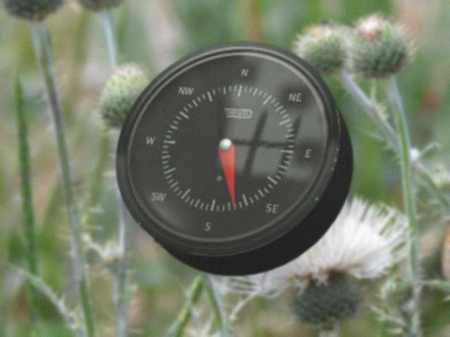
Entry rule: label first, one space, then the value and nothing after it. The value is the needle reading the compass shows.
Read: 160 °
